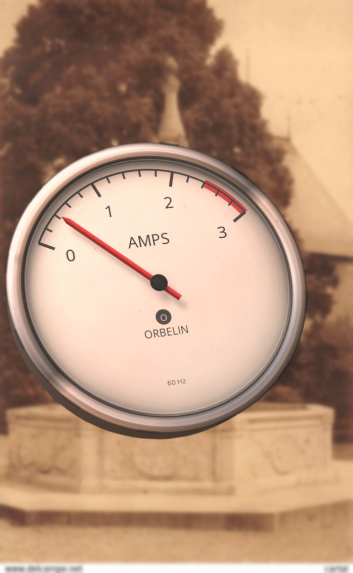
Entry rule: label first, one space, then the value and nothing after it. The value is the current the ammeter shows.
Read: 0.4 A
